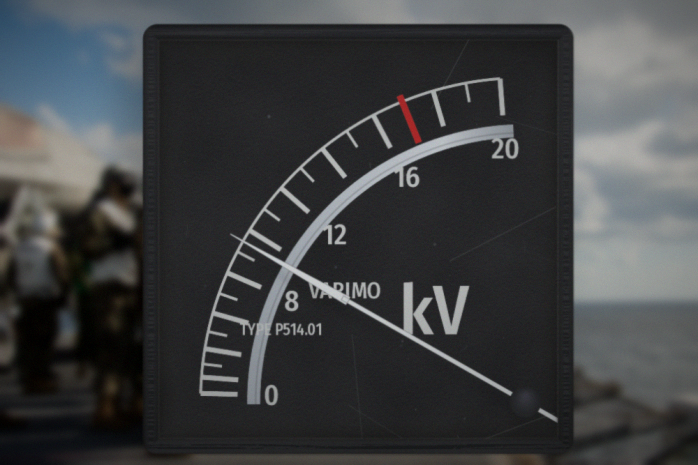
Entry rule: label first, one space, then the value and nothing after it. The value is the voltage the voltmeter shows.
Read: 9.5 kV
